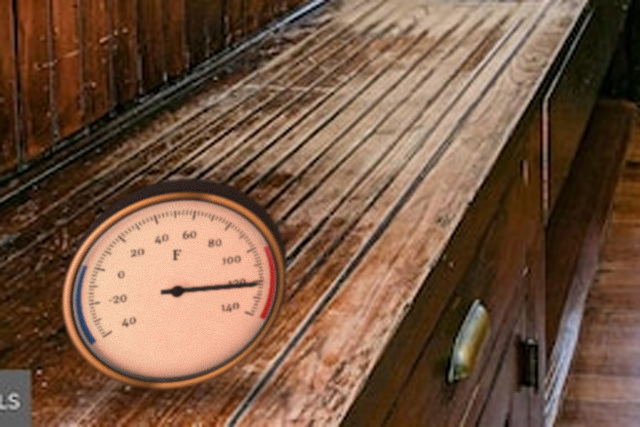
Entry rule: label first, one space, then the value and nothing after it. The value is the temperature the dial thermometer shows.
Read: 120 °F
